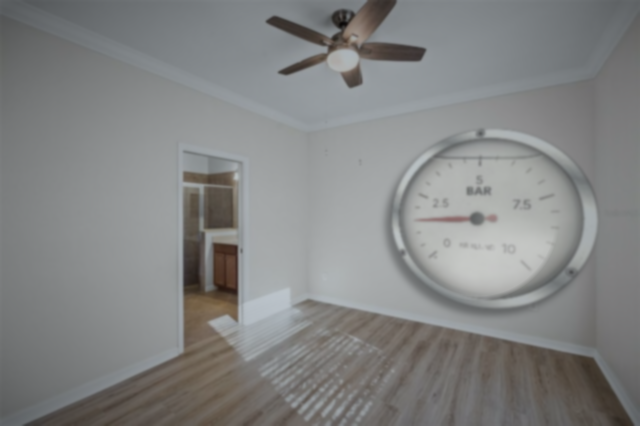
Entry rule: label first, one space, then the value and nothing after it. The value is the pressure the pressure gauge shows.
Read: 1.5 bar
